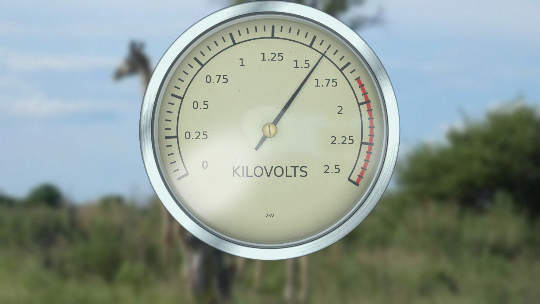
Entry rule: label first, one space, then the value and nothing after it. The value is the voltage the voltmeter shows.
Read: 1.6 kV
